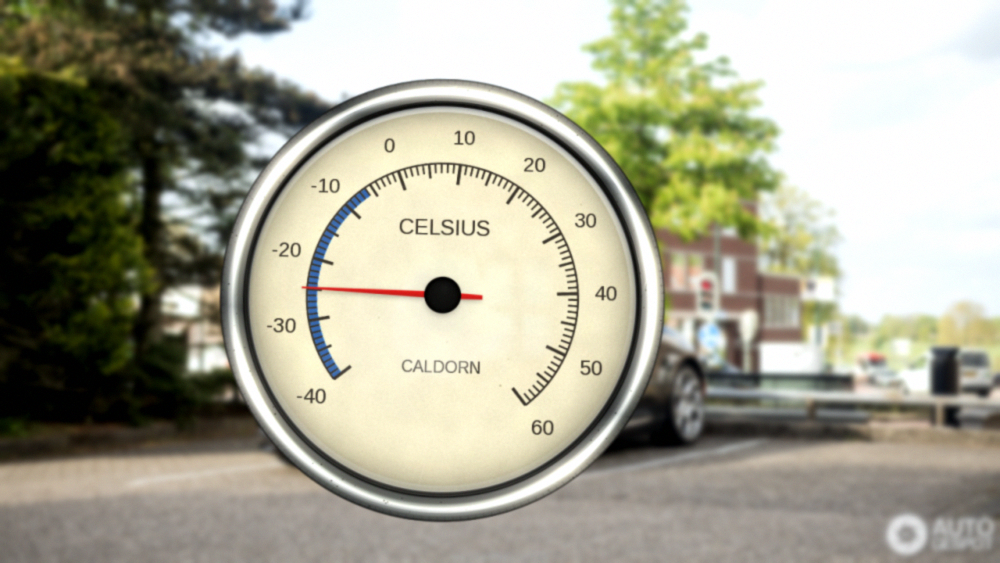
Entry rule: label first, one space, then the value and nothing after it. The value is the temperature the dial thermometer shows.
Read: -25 °C
